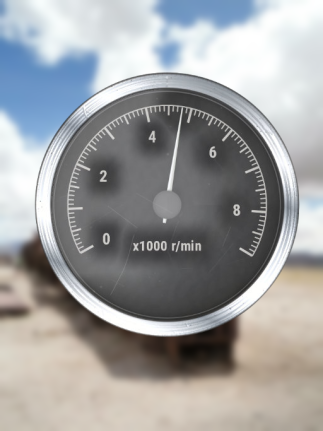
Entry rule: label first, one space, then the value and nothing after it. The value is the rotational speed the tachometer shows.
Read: 4800 rpm
